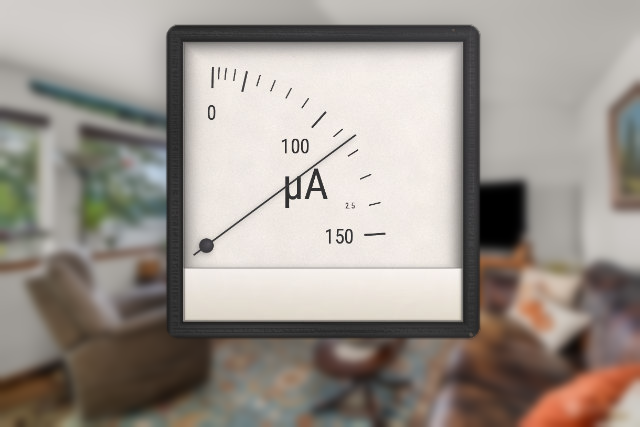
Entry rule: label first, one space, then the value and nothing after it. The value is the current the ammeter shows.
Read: 115 µA
